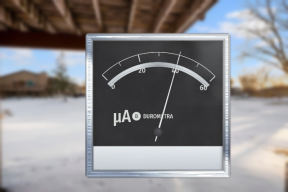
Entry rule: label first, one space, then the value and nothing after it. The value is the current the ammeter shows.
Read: 40 µA
